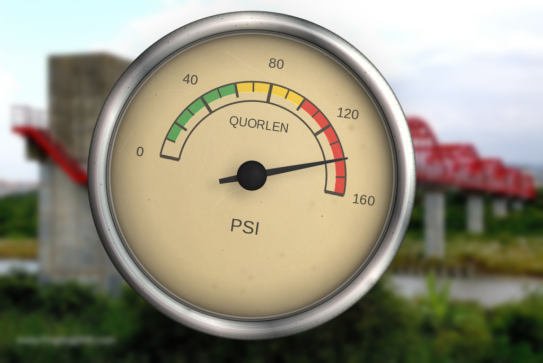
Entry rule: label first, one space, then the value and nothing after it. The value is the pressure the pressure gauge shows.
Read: 140 psi
